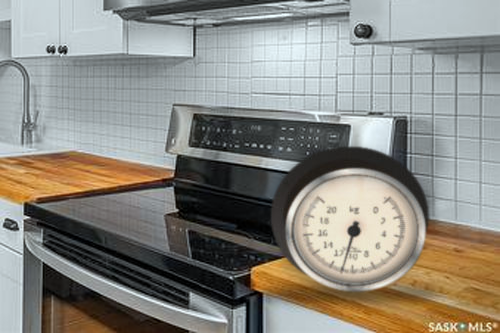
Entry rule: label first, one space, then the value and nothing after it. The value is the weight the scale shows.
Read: 11 kg
